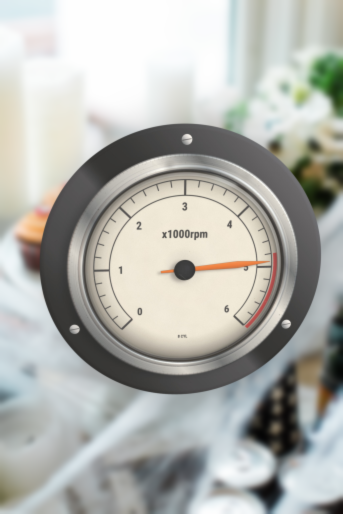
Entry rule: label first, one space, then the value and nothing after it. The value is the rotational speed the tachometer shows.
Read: 4900 rpm
